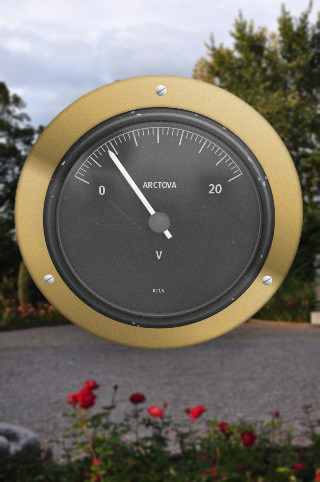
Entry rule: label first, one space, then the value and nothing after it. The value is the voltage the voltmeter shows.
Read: 4.5 V
